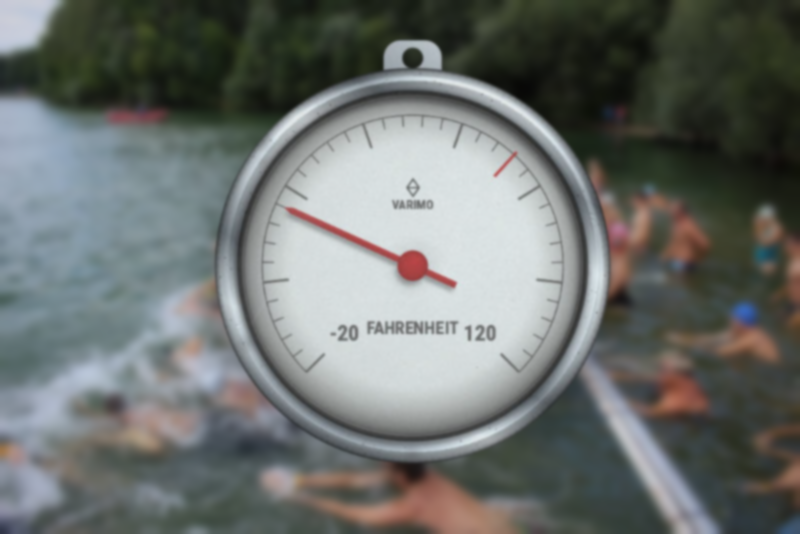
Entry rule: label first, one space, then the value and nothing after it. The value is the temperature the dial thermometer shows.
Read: 16 °F
